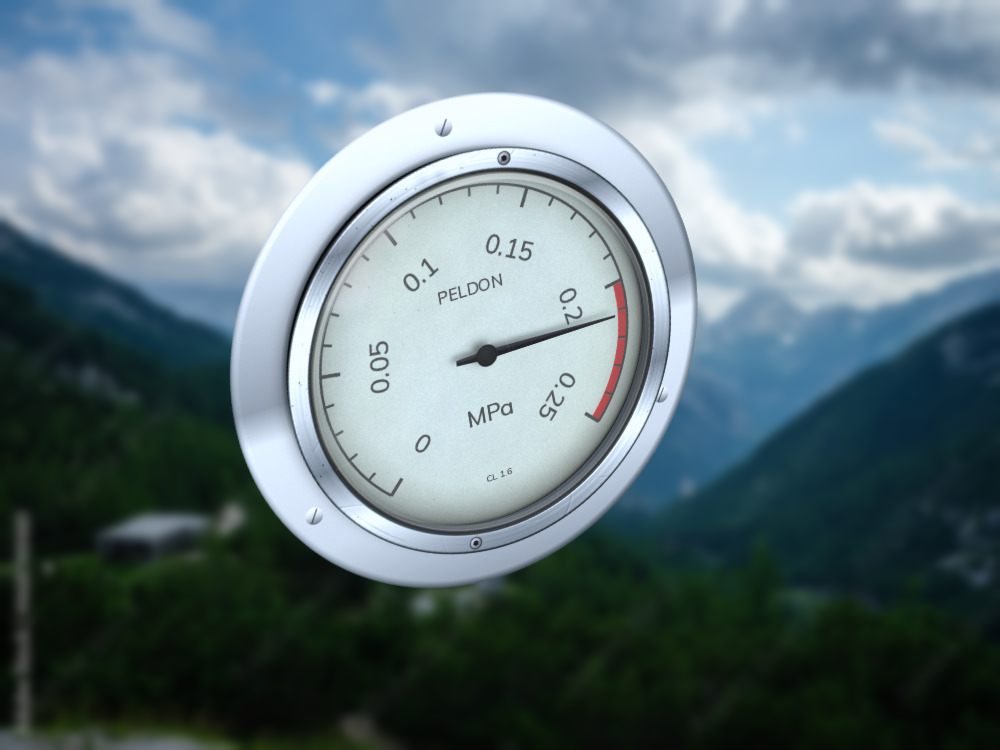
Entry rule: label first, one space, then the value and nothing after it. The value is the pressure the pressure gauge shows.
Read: 0.21 MPa
